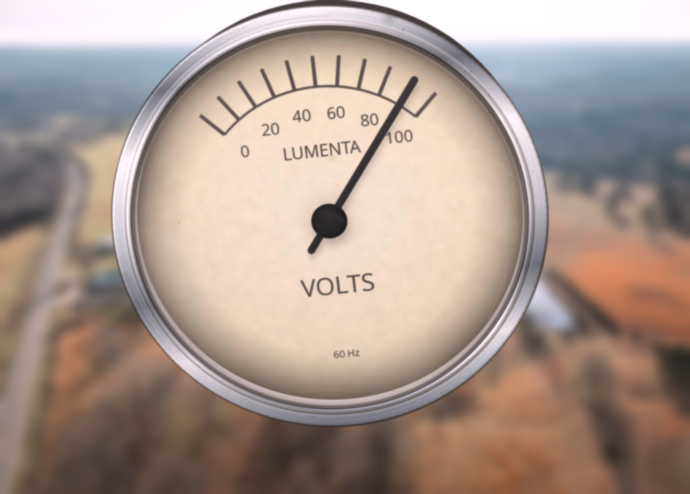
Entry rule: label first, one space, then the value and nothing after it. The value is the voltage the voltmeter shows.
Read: 90 V
